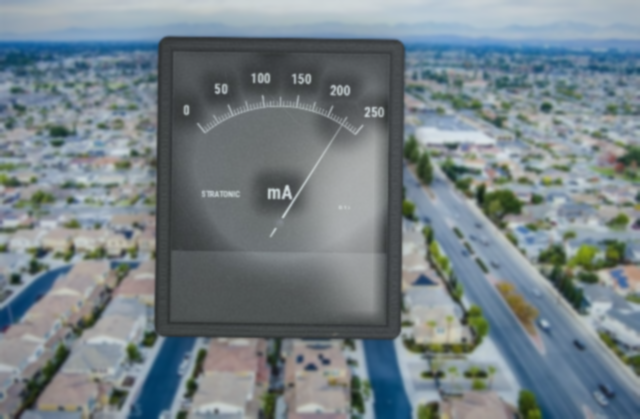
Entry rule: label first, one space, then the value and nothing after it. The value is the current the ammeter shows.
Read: 225 mA
